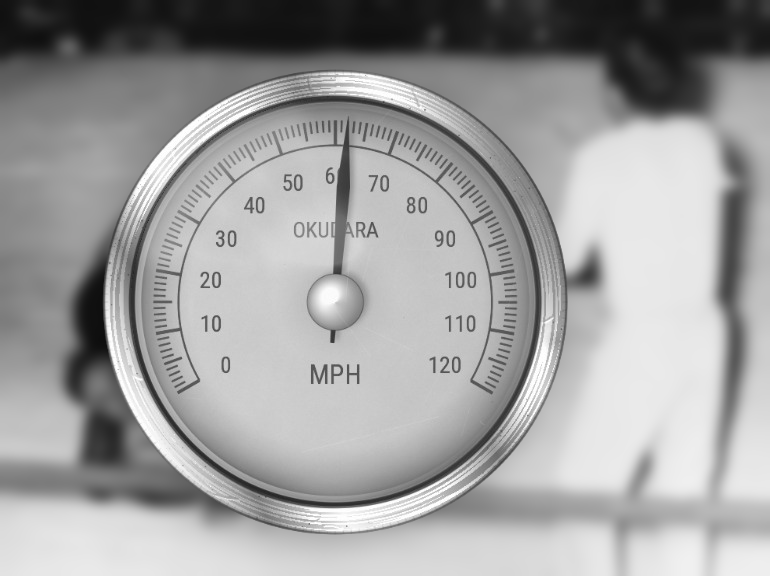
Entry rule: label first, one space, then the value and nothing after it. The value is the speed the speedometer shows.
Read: 62 mph
